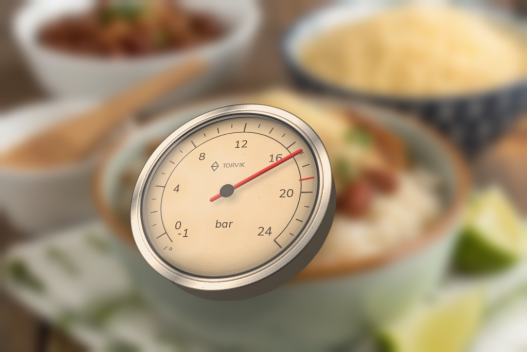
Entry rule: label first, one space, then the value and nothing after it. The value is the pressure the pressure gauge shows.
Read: 17 bar
